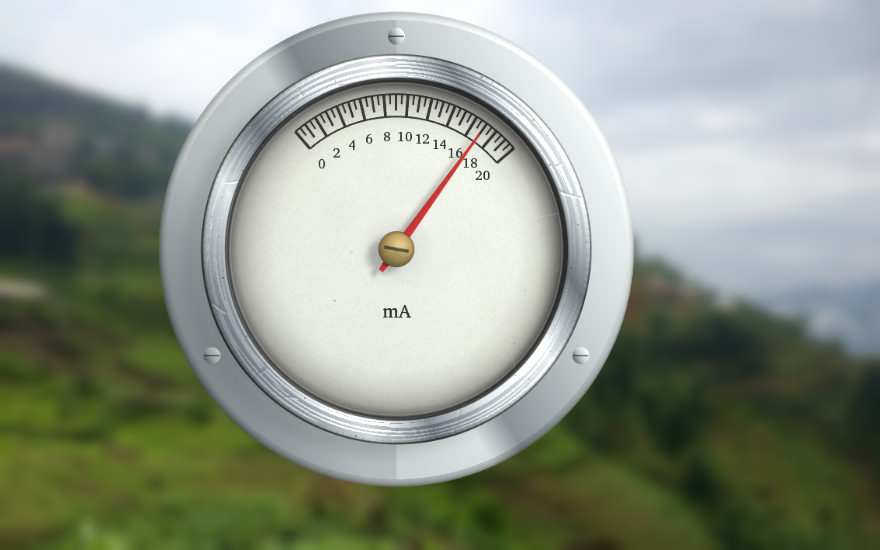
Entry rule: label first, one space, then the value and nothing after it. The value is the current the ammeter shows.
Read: 17 mA
